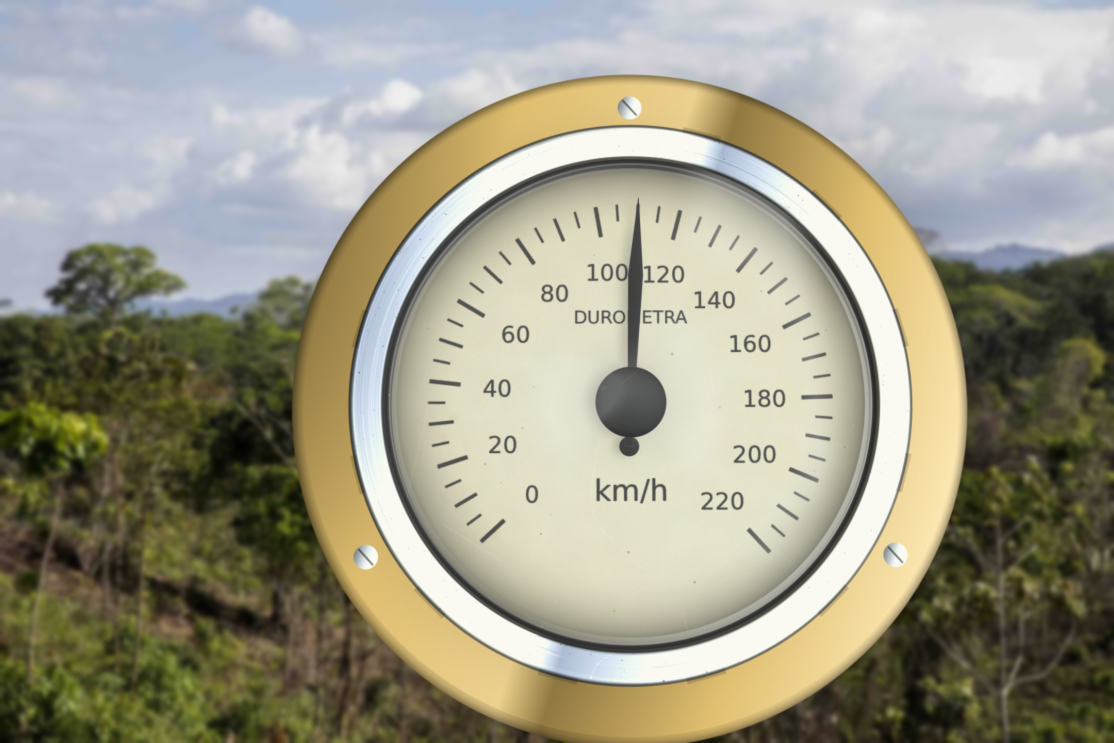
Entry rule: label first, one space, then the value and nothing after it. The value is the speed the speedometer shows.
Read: 110 km/h
